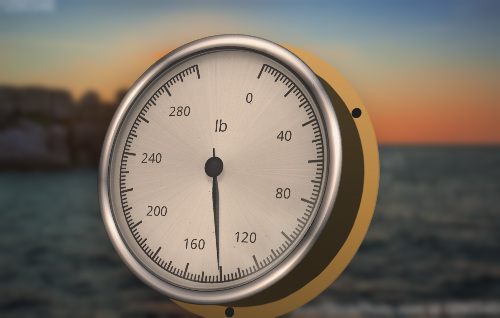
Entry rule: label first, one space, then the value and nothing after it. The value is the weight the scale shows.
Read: 140 lb
